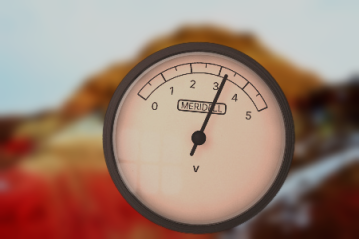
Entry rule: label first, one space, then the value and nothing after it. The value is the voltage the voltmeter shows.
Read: 3.25 V
